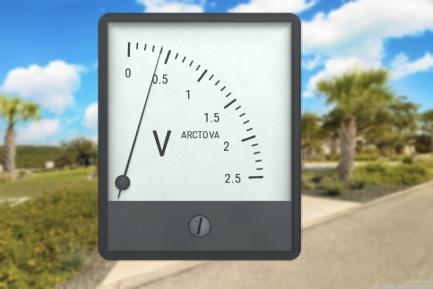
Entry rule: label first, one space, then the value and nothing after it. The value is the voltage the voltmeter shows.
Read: 0.4 V
